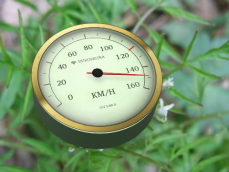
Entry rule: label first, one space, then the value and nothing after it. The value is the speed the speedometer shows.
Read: 150 km/h
